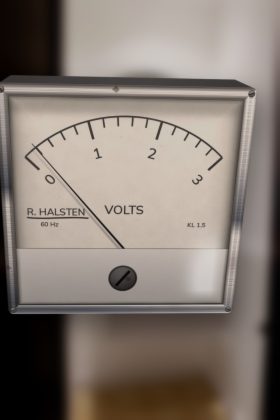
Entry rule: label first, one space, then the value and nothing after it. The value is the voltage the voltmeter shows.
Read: 0.2 V
